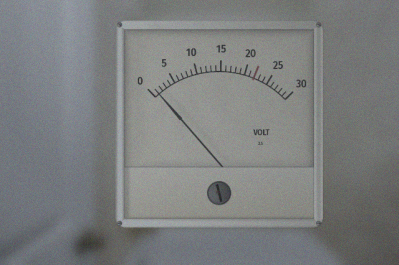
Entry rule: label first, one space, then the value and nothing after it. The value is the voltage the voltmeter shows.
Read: 1 V
